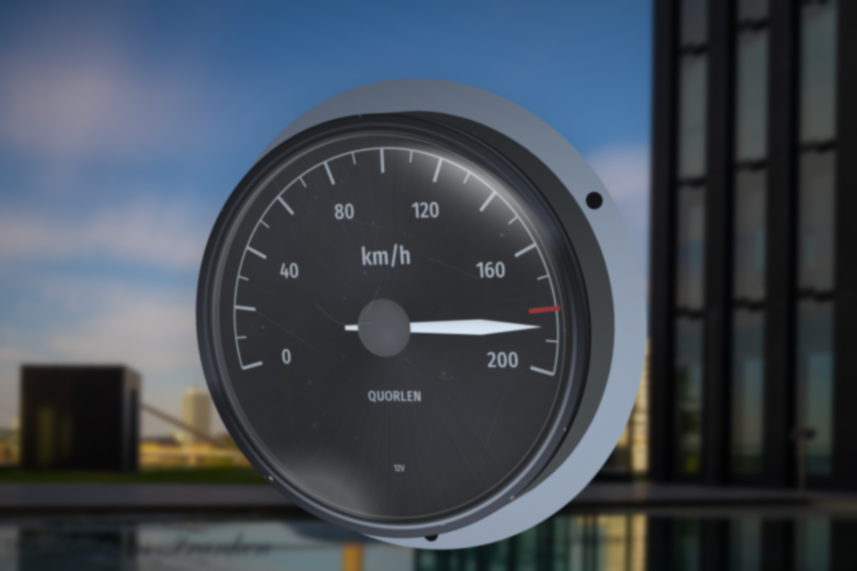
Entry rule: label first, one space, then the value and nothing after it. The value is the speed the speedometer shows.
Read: 185 km/h
